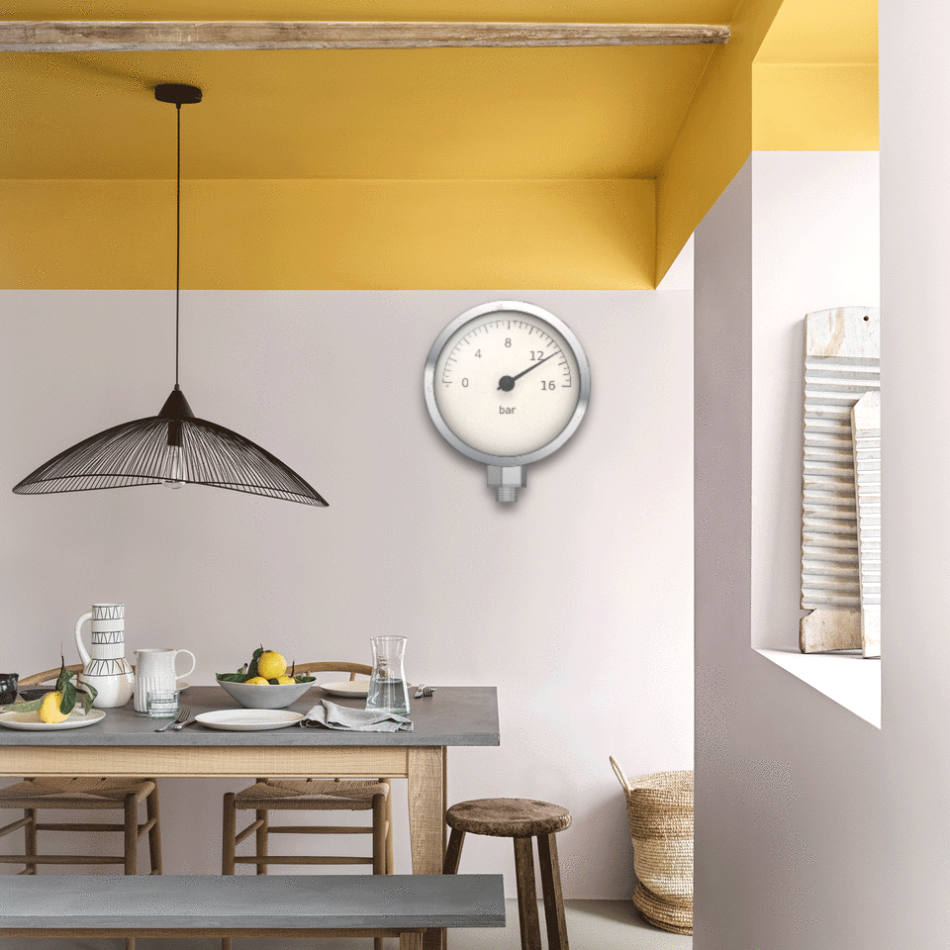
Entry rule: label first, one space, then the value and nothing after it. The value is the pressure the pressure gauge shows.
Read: 13 bar
